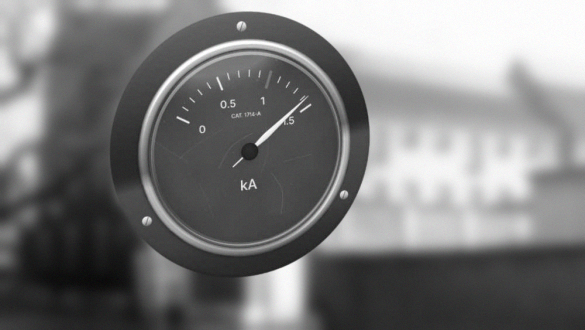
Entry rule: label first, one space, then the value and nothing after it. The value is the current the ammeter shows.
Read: 1.4 kA
